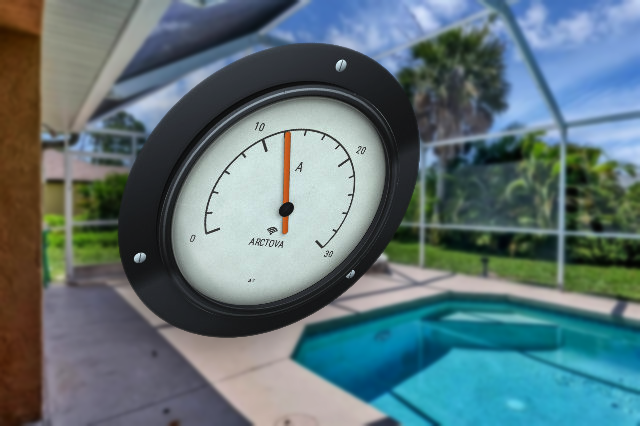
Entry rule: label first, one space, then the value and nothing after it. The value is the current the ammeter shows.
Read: 12 A
